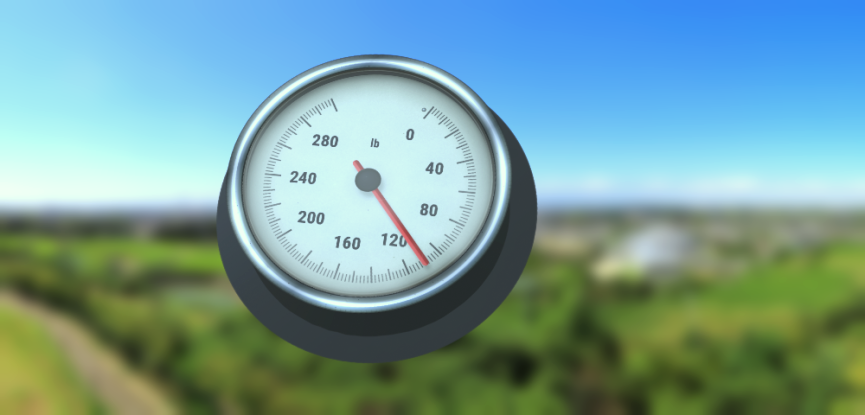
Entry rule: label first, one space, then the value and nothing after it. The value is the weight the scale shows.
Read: 110 lb
